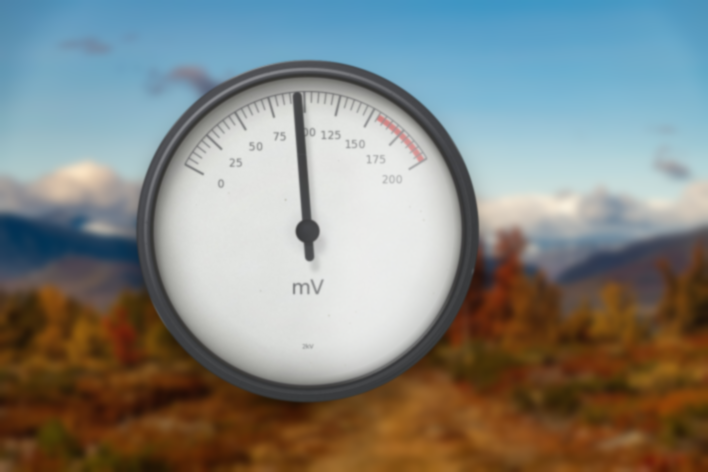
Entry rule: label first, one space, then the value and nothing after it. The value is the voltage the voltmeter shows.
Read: 95 mV
